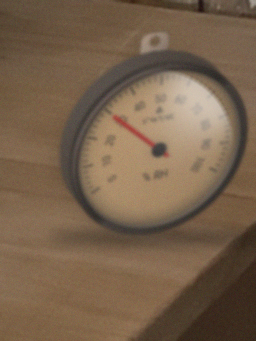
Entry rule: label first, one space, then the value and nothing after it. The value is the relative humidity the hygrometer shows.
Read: 30 %
